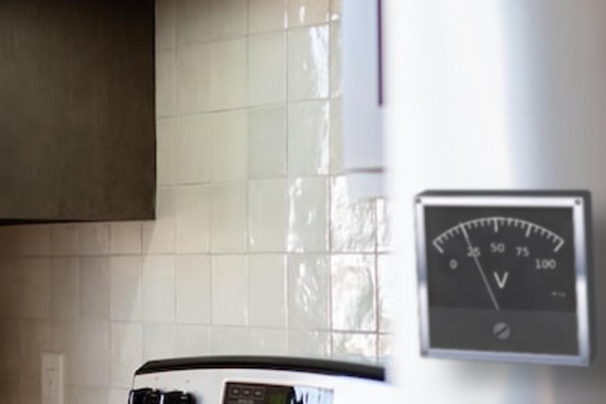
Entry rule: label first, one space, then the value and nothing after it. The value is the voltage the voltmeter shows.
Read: 25 V
